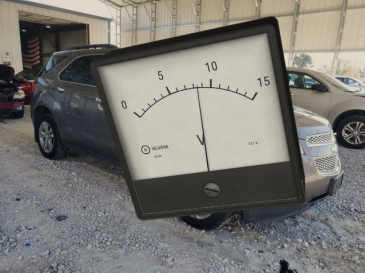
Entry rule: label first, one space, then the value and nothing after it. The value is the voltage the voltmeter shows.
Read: 8.5 V
